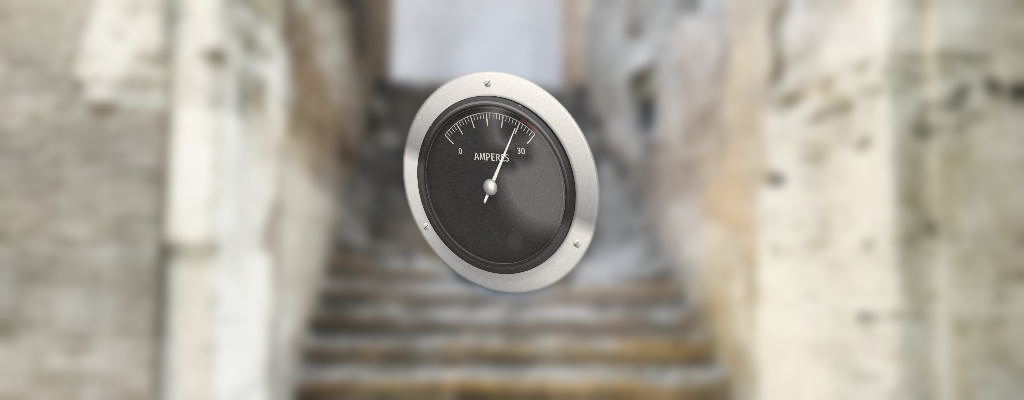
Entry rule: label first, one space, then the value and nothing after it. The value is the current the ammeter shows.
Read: 25 A
